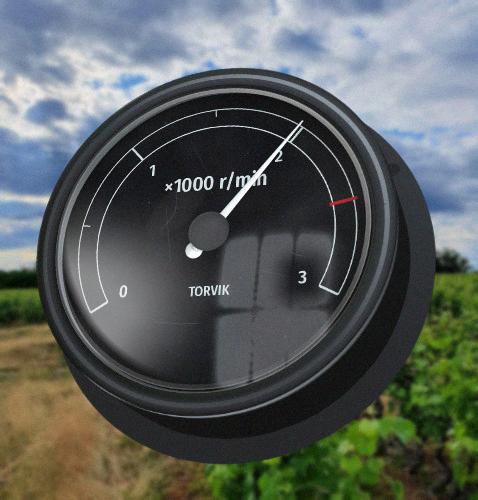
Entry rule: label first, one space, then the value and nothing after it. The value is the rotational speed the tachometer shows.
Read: 2000 rpm
